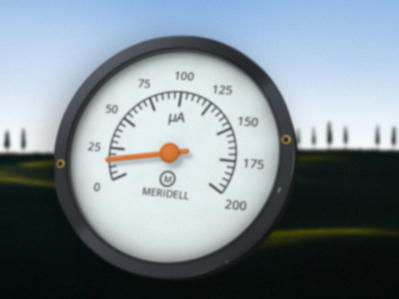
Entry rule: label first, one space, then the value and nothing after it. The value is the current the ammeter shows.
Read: 15 µA
